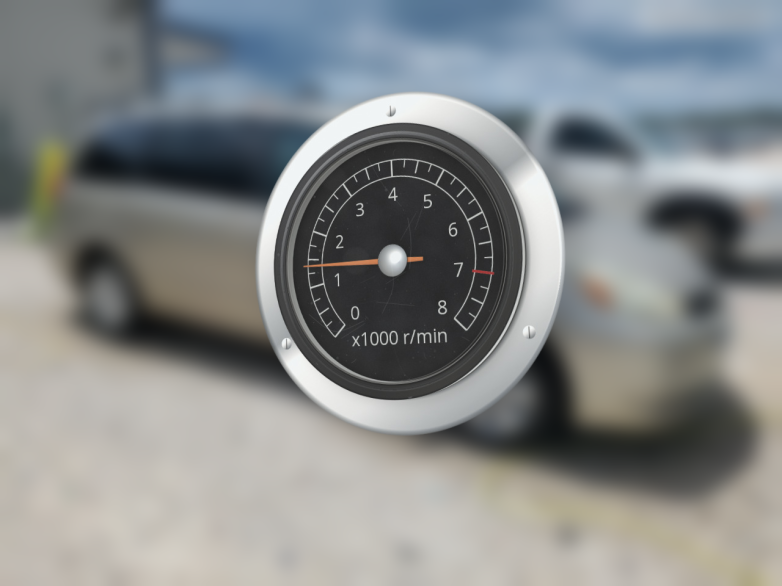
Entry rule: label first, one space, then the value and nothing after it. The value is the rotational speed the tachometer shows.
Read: 1375 rpm
